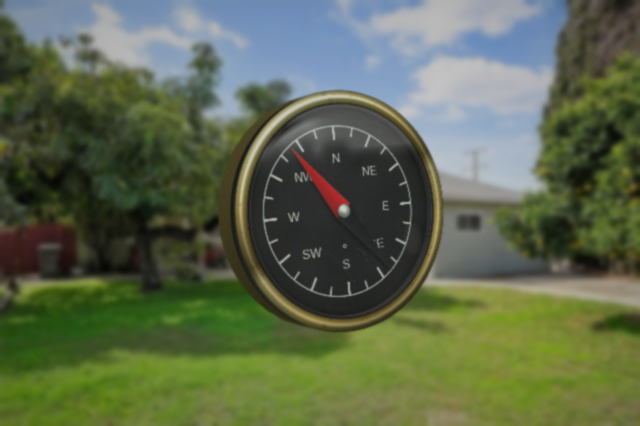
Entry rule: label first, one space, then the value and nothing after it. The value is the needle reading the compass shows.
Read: 322.5 °
